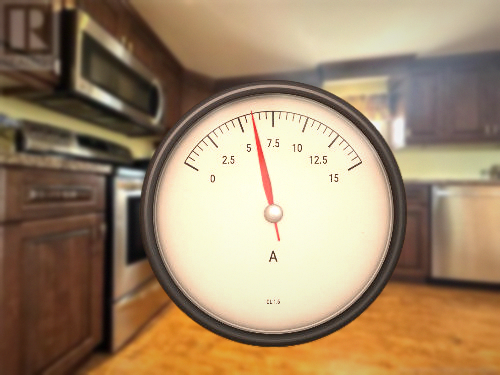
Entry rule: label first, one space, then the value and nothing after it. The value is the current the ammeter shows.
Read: 6 A
